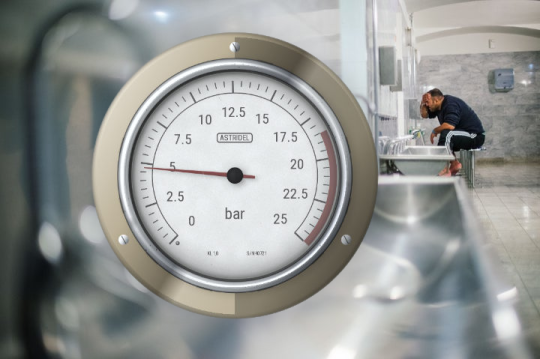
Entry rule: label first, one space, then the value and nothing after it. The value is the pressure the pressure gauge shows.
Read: 4.75 bar
